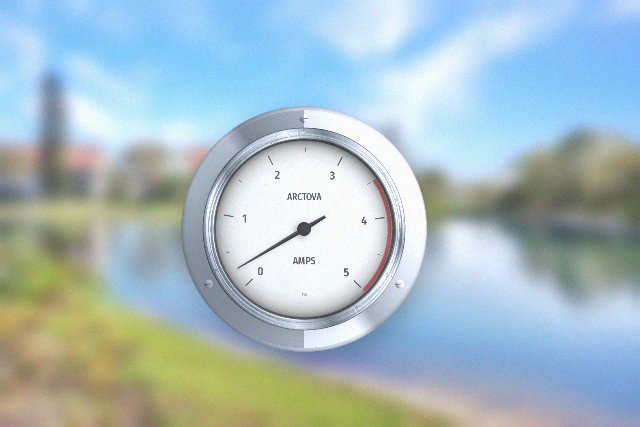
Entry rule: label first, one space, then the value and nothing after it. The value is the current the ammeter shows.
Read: 0.25 A
